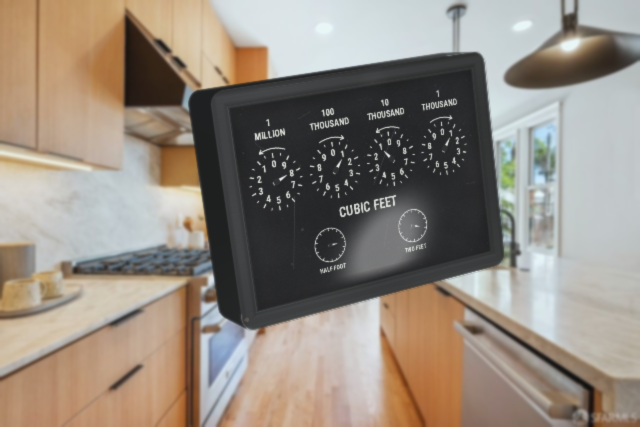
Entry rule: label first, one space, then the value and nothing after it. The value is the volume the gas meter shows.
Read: 811100 ft³
